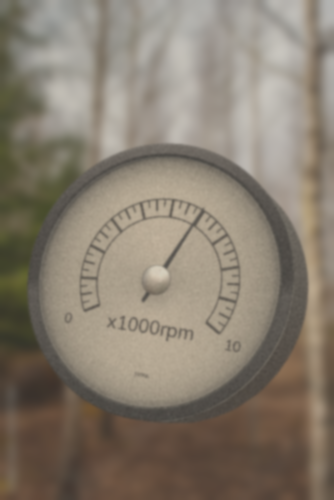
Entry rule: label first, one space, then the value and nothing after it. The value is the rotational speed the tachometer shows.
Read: 6000 rpm
